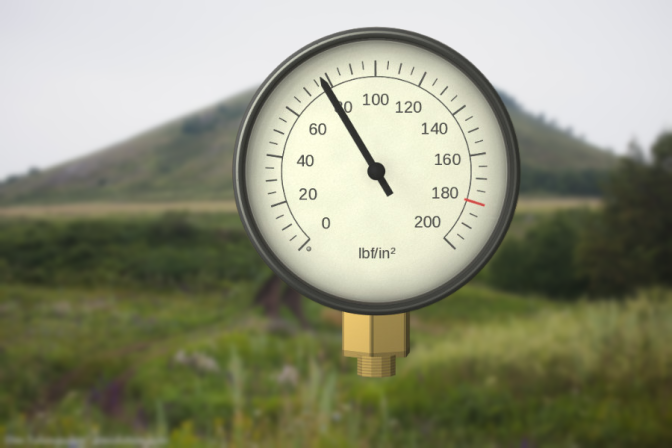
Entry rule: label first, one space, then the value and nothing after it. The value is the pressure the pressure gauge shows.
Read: 77.5 psi
